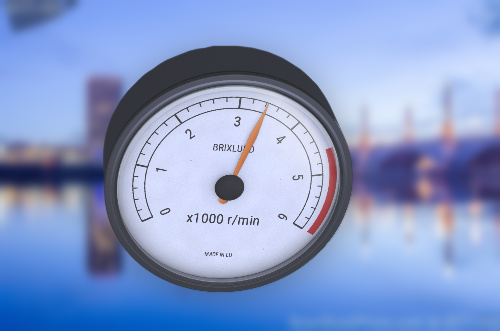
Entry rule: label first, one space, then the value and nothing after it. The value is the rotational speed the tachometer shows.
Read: 3400 rpm
